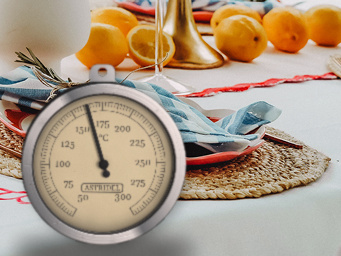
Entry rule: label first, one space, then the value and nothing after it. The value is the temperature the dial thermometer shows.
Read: 162.5 °C
